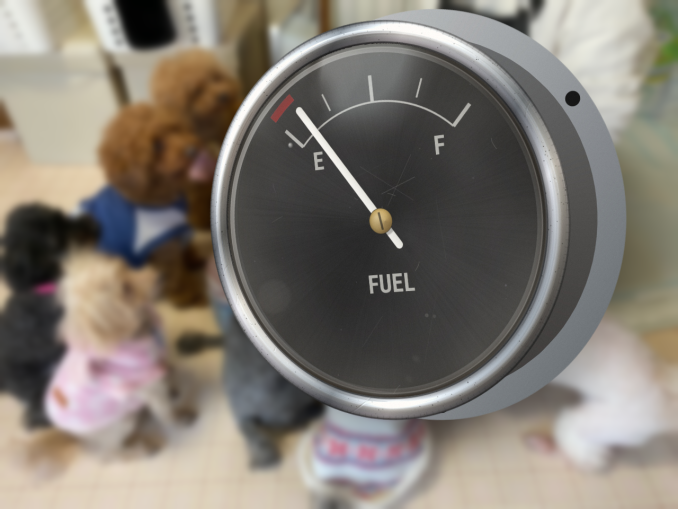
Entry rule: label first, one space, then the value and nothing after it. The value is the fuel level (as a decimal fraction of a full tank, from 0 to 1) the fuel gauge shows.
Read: 0.125
